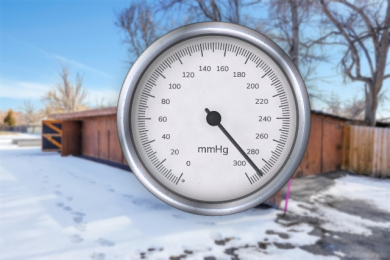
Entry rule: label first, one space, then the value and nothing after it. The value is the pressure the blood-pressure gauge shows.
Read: 290 mmHg
